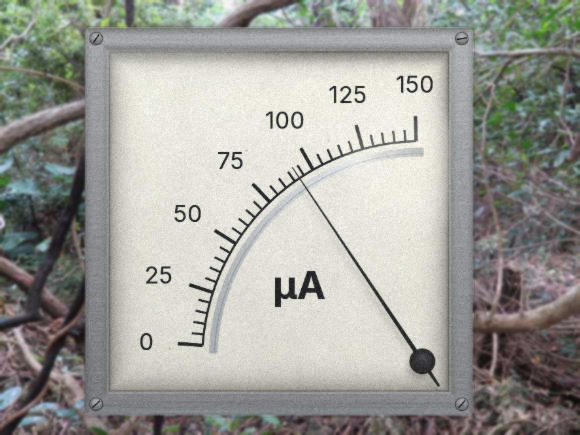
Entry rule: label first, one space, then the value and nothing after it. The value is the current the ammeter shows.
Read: 92.5 µA
